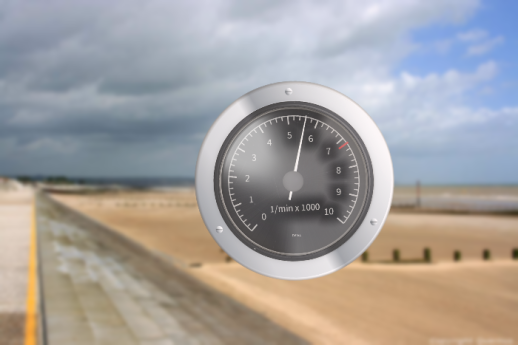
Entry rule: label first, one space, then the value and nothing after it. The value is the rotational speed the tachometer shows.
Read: 5600 rpm
